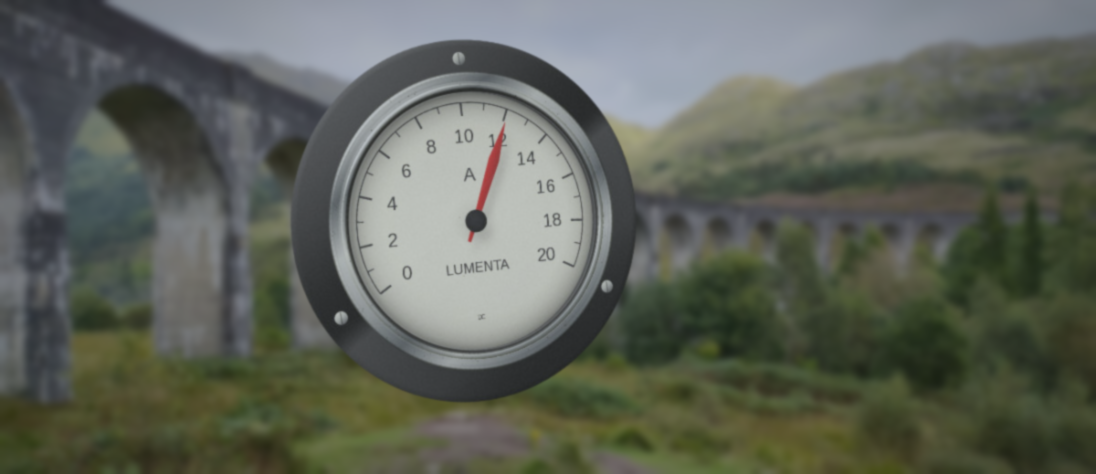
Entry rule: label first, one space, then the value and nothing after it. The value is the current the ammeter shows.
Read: 12 A
